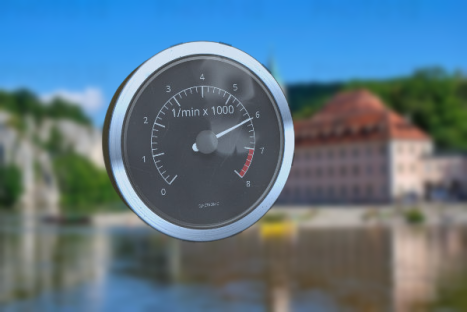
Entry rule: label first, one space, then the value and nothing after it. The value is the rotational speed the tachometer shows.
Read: 6000 rpm
